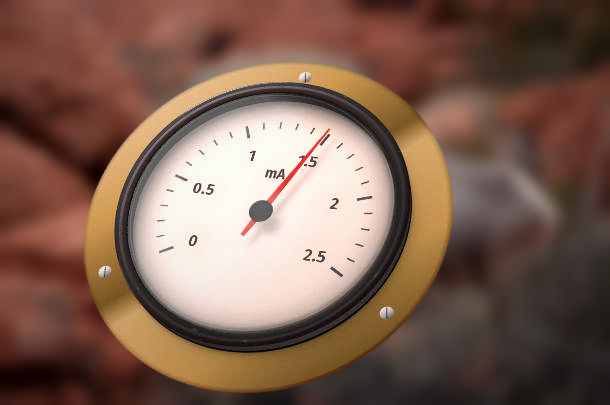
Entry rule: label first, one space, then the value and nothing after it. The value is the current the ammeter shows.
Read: 1.5 mA
